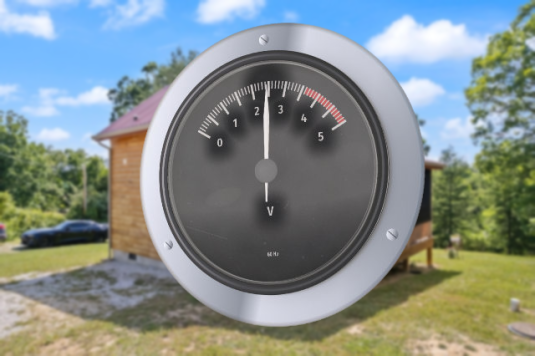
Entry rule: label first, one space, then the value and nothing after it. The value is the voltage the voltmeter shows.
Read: 2.5 V
